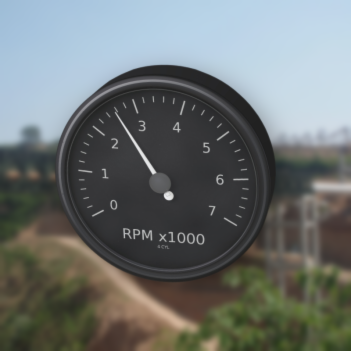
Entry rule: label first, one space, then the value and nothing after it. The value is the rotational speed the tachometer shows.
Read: 2600 rpm
